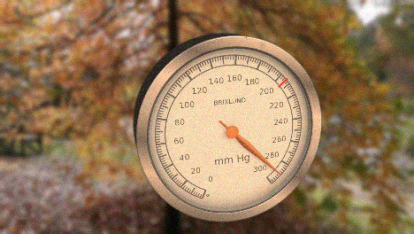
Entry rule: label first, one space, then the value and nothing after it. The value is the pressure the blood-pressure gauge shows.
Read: 290 mmHg
